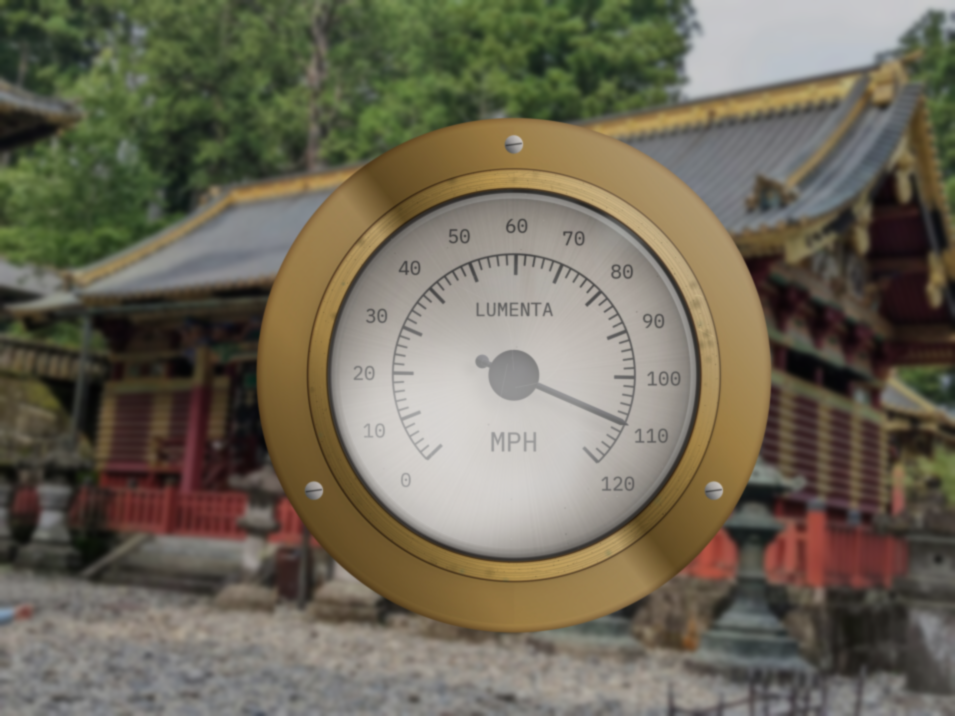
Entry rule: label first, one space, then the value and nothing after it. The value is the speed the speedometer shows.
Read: 110 mph
